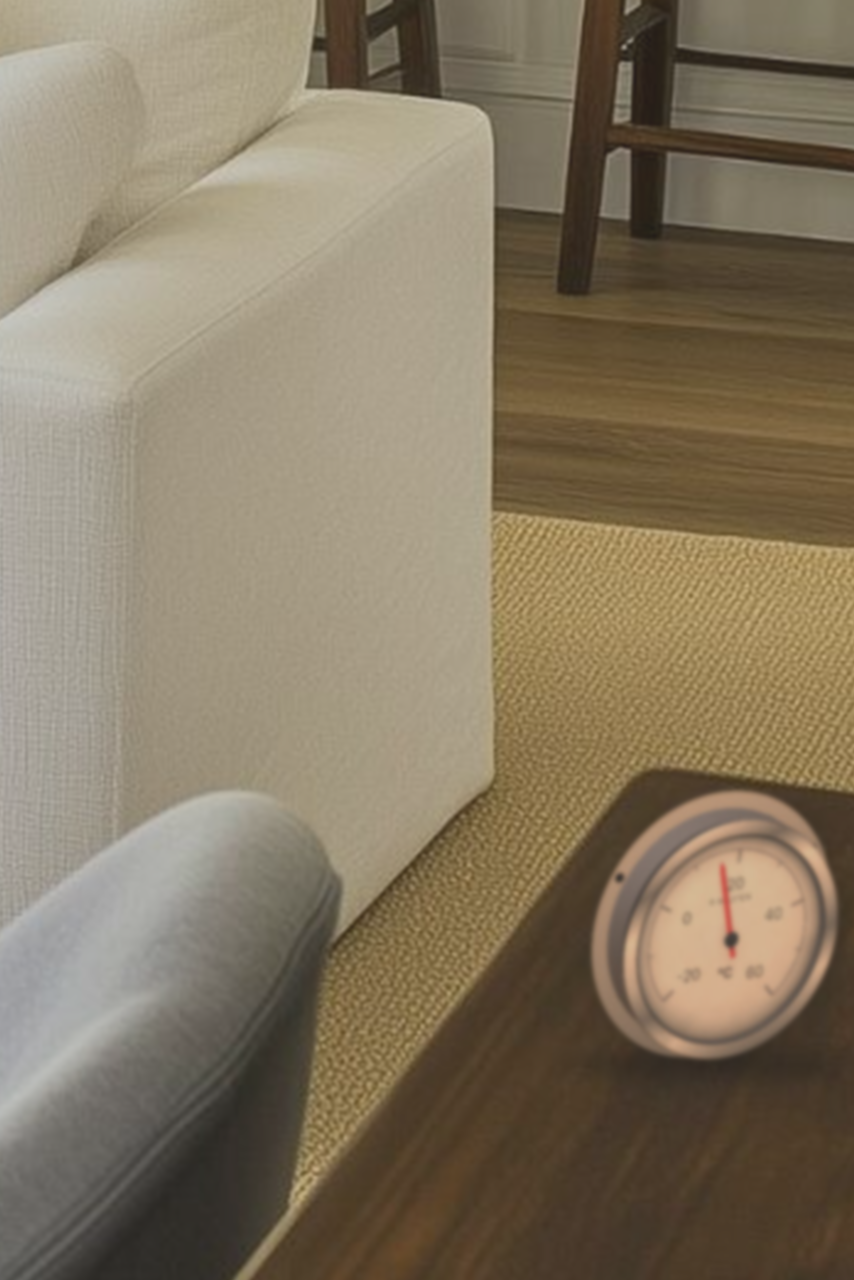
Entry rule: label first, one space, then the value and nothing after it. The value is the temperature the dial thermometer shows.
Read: 15 °C
